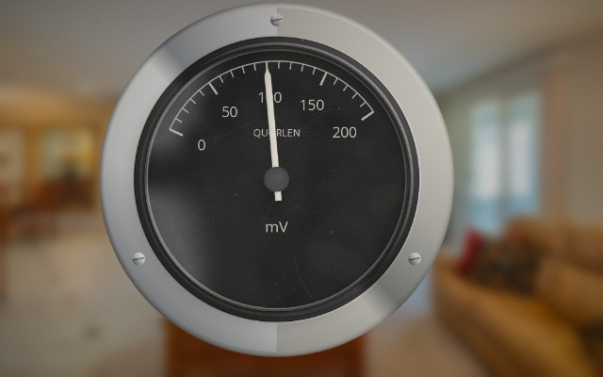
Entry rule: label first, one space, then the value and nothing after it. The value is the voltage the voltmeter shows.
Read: 100 mV
